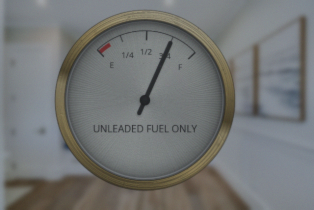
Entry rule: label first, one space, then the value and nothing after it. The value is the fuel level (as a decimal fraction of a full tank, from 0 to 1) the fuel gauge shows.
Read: 0.75
